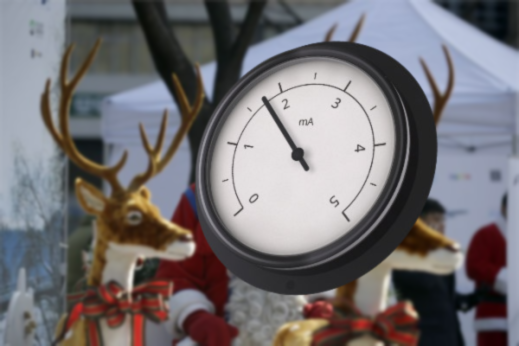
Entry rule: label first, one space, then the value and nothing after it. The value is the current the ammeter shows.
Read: 1.75 mA
